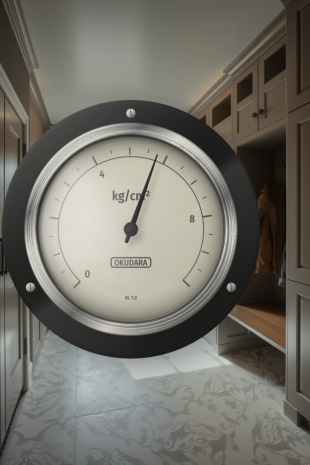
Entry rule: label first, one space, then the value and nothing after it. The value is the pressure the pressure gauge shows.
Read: 5.75 kg/cm²
